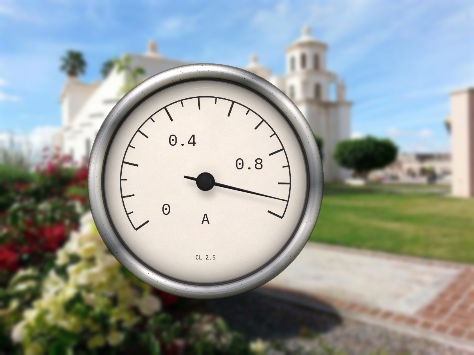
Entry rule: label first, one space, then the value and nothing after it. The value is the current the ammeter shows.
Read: 0.95 A
